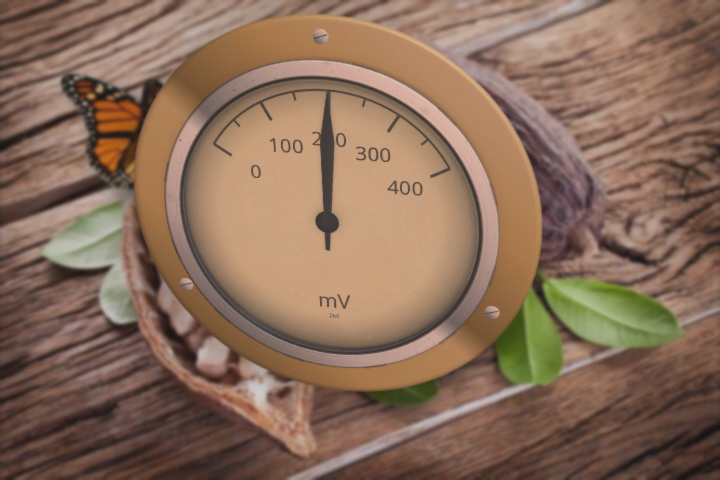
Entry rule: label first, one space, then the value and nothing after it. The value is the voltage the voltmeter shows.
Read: 200 mV
